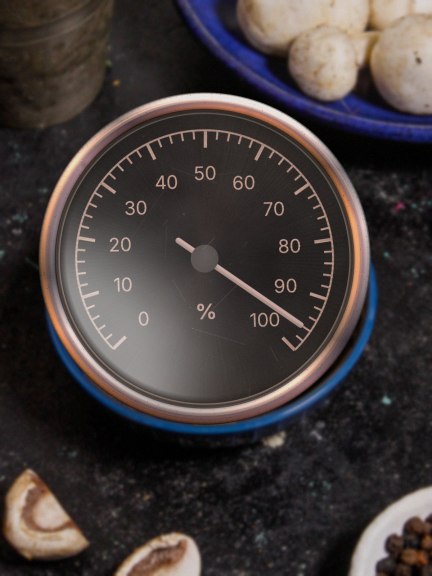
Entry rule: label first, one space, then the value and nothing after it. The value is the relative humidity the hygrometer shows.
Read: 96 %
